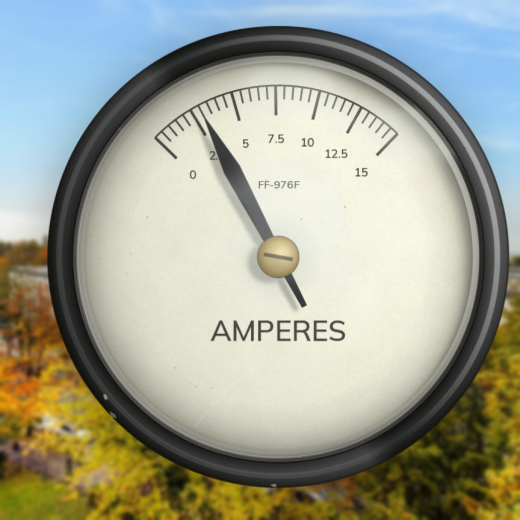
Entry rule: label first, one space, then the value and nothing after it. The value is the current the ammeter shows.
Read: 3 A
